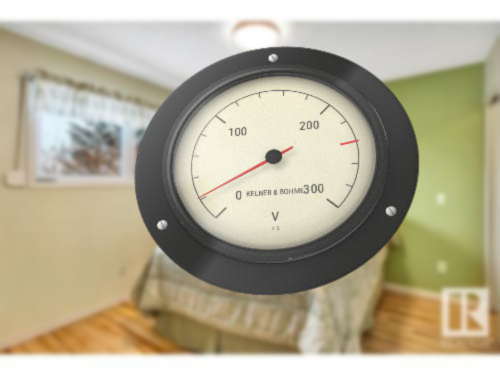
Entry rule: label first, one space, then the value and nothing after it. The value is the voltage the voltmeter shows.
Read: 20 V
